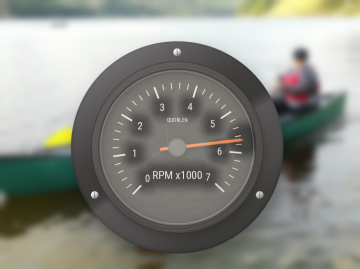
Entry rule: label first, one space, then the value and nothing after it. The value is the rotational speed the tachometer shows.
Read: 5700 rpm
